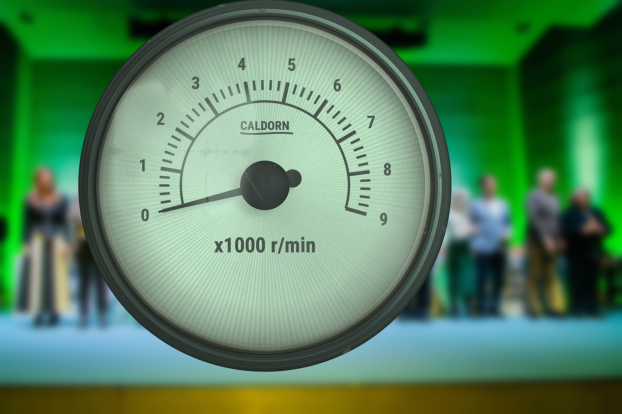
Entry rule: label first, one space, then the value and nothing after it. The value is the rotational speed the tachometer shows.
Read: 0 rpm
